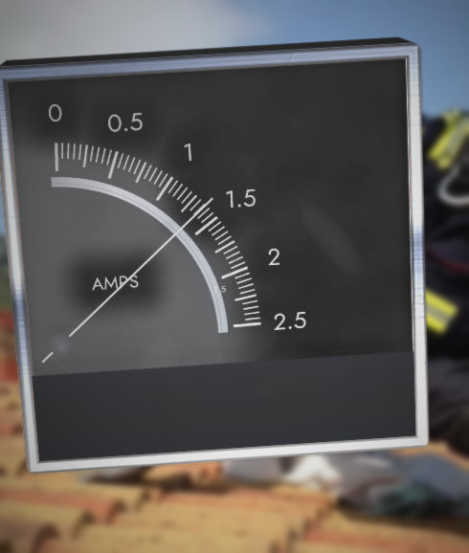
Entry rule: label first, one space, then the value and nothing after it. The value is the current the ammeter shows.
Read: 1.35 A
